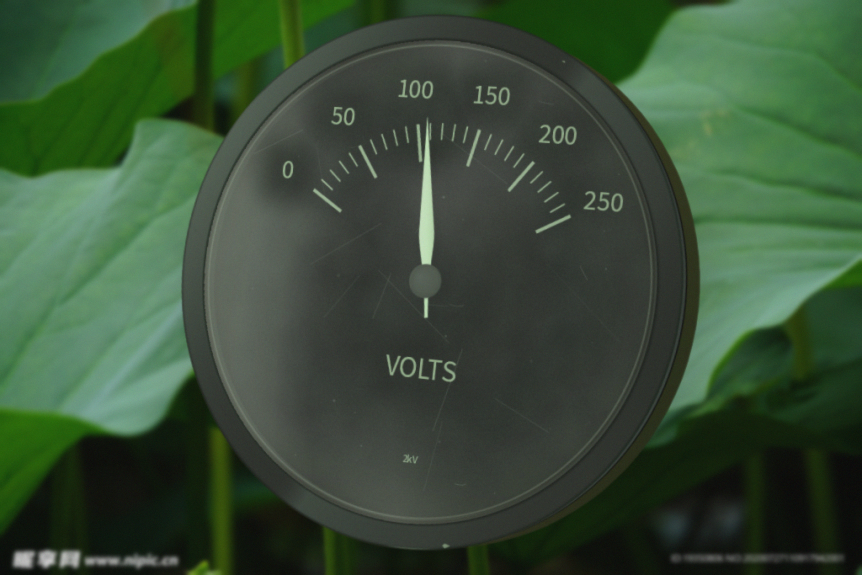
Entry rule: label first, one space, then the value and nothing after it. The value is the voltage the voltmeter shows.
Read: 110 V
